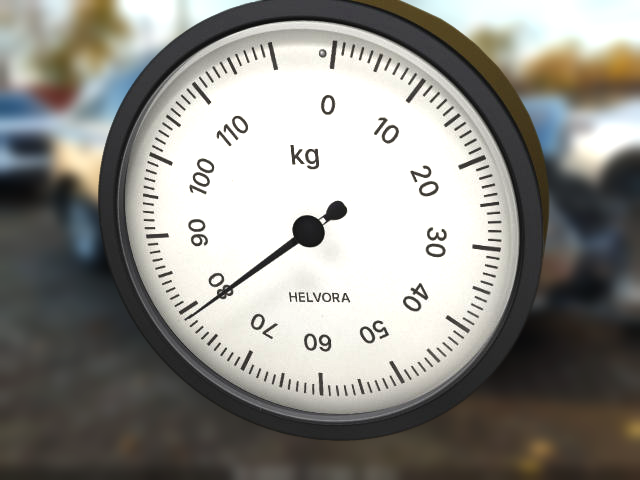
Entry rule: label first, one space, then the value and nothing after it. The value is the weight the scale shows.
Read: 79 kg
